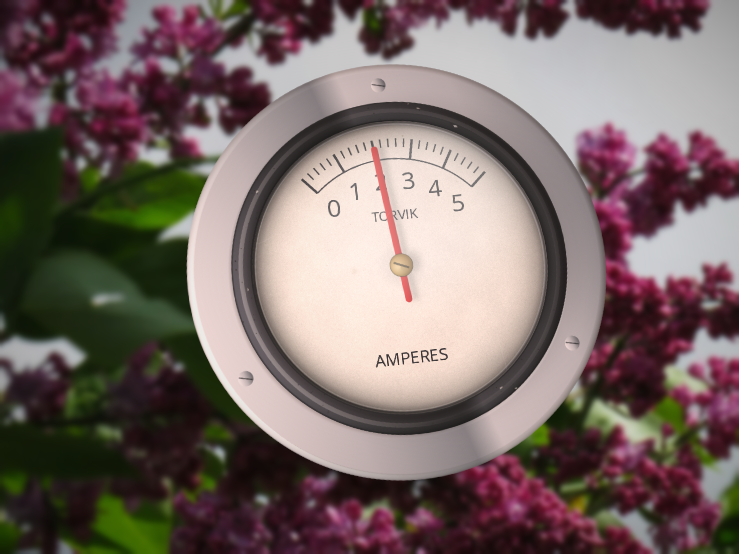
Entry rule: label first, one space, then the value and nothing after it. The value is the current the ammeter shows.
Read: 2 A
